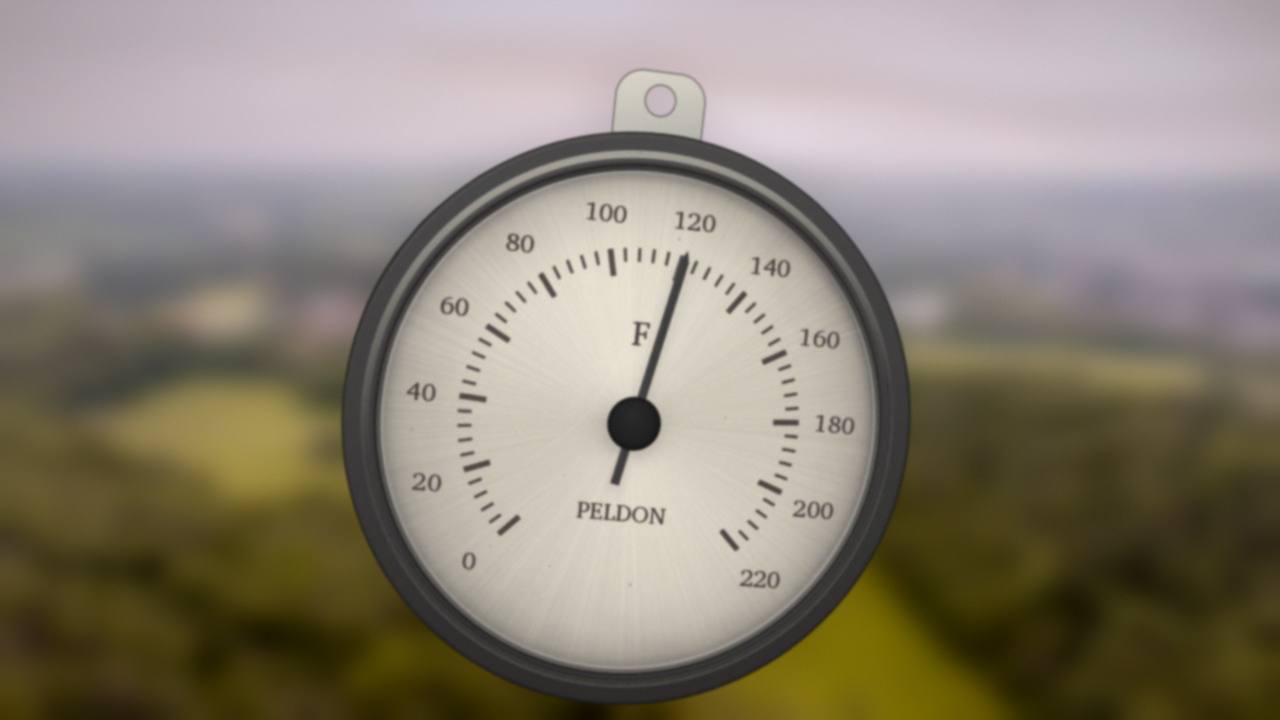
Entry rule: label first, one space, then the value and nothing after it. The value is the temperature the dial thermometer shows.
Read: 120 °F
